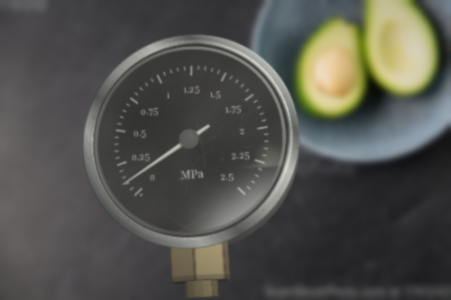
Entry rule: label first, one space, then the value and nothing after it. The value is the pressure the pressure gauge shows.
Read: 0.1 MPa
